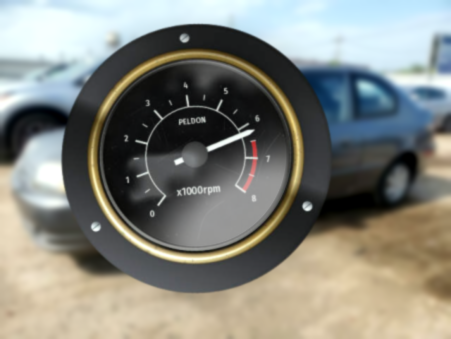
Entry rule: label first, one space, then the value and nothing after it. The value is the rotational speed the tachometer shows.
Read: 6250 rpm
